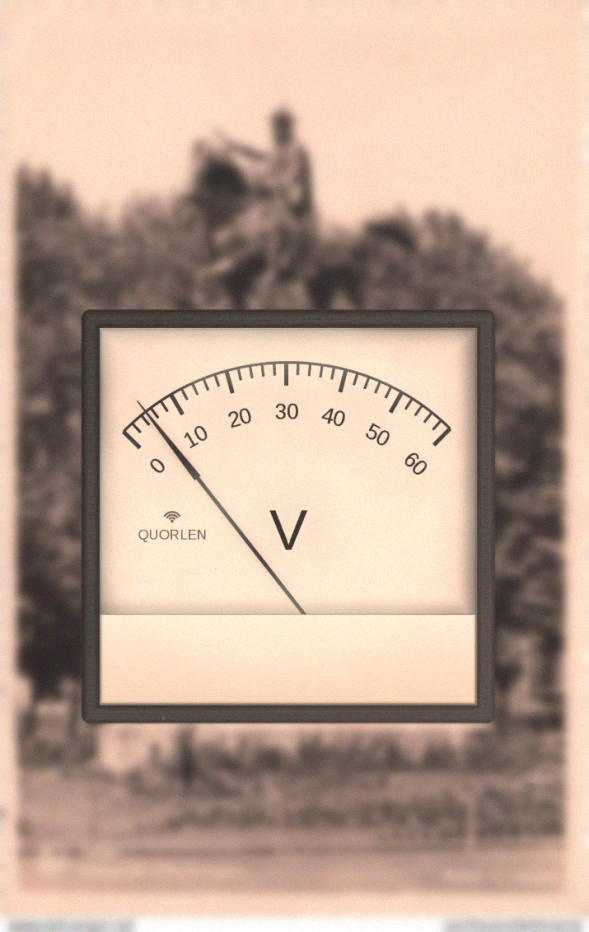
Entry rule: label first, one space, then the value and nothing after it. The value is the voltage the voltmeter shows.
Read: 5 V
